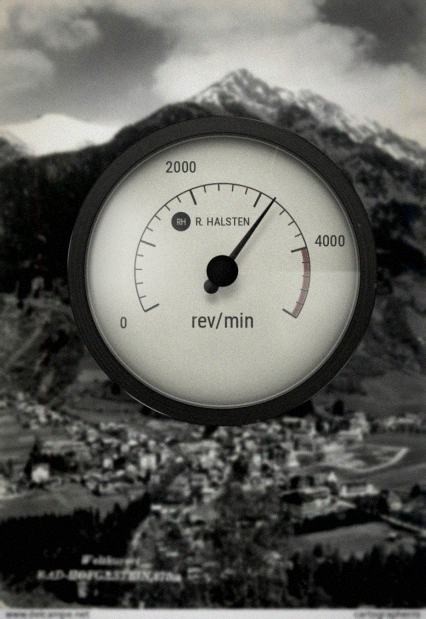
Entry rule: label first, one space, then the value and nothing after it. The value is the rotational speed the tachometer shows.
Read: 3200 rpm
